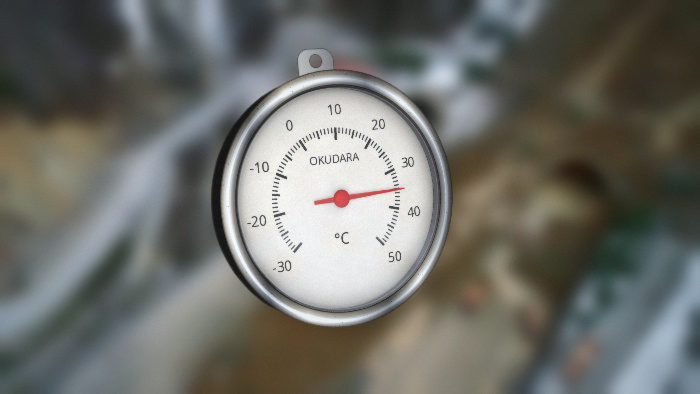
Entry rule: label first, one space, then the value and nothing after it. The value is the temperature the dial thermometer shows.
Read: 35 °C
